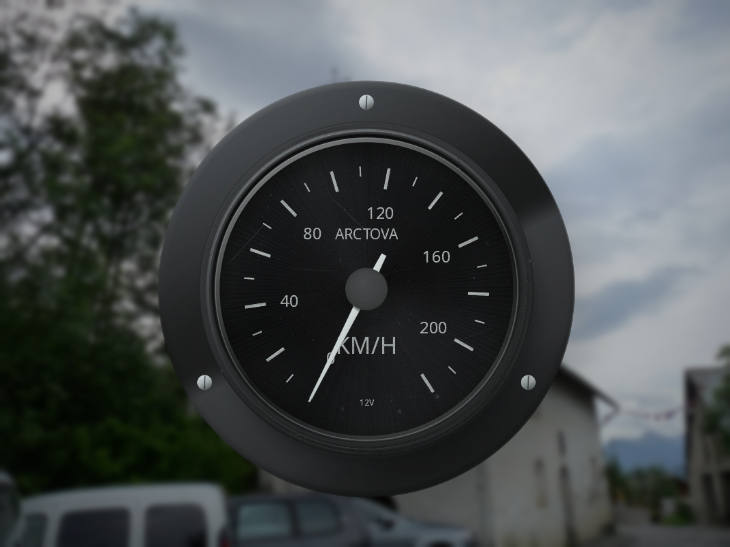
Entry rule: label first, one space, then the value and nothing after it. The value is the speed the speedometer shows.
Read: 0 km/h
